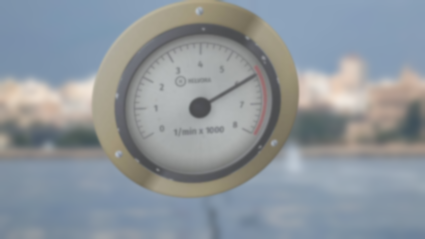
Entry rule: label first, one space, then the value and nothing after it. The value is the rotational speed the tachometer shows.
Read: 6000 rpm
